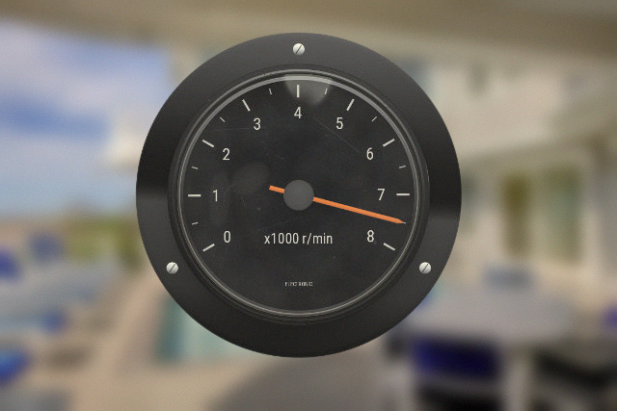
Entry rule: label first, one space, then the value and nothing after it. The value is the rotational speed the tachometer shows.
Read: 7500 rpm
